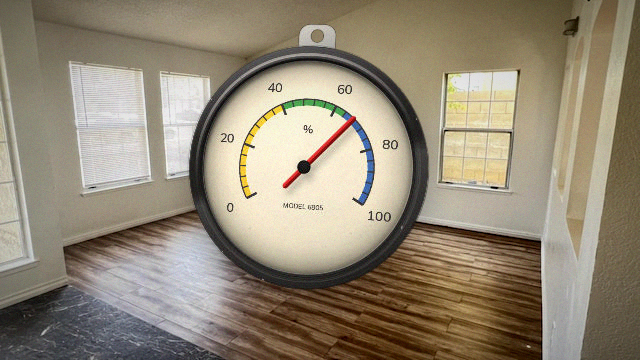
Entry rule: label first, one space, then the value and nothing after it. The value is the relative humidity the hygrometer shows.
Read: 68 %
